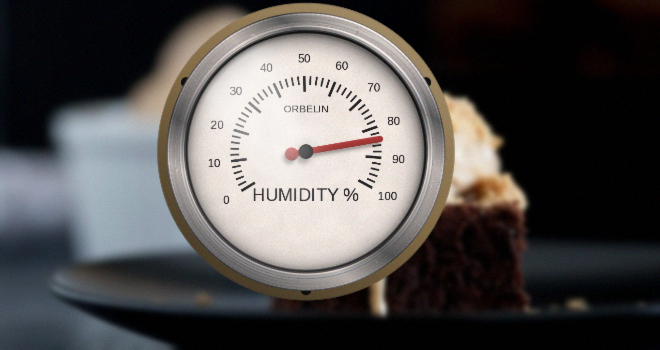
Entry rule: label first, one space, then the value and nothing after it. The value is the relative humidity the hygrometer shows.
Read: 84 %
